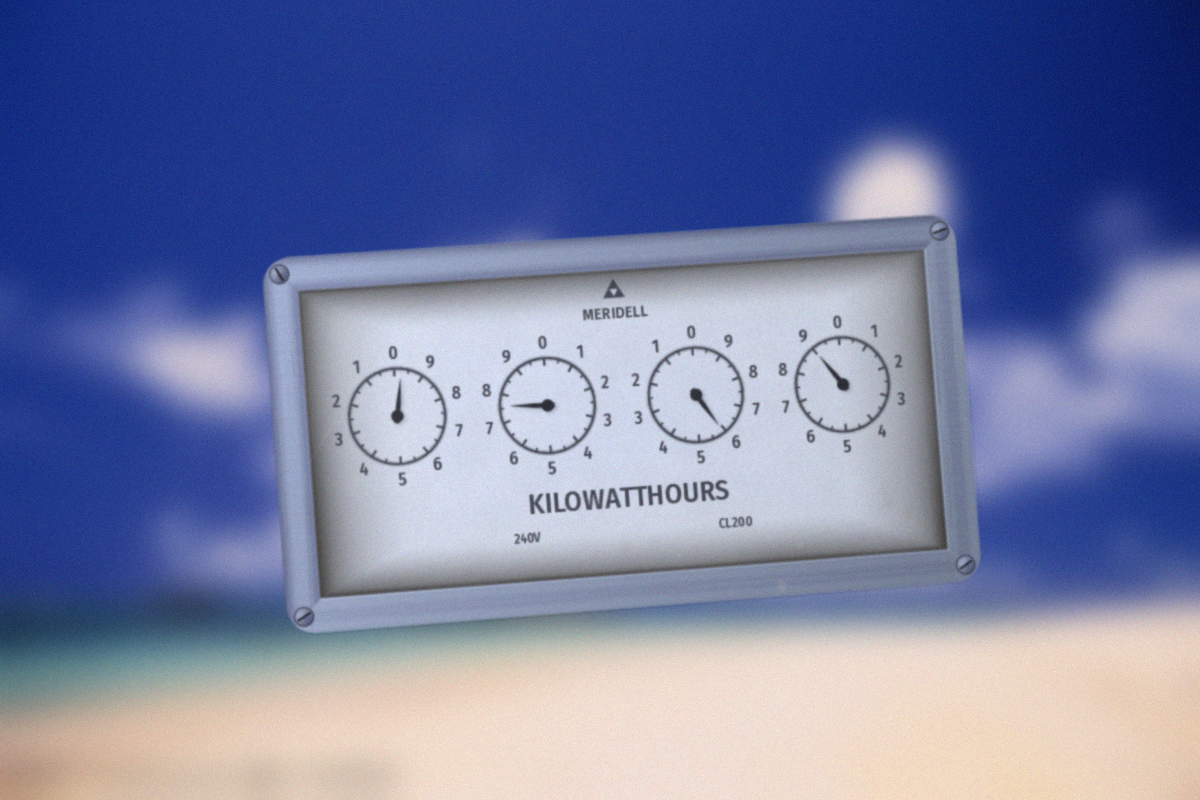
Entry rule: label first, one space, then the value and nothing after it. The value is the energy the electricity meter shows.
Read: 9759 kWh
